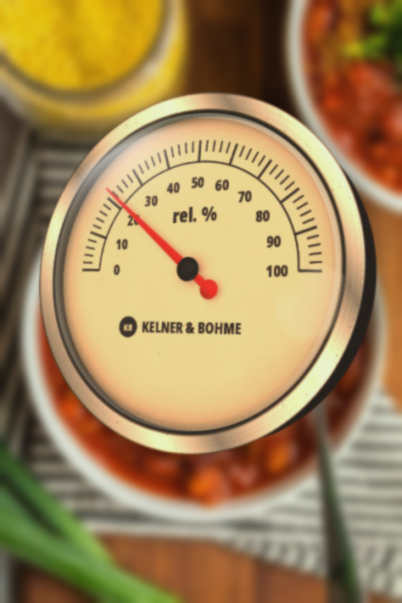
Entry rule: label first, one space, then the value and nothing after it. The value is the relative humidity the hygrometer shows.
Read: 22 %
